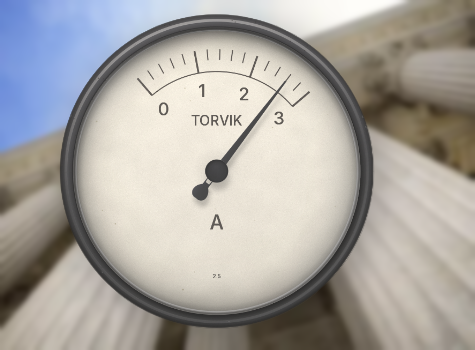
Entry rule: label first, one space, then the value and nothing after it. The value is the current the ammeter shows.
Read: 2.6 A
